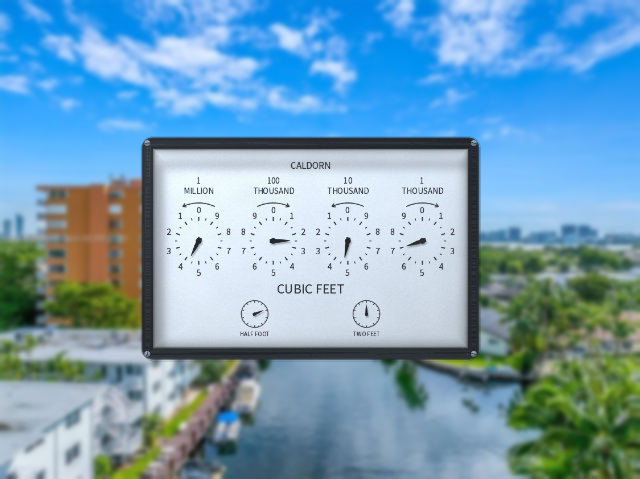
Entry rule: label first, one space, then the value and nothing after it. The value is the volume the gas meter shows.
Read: 424700 ft³
